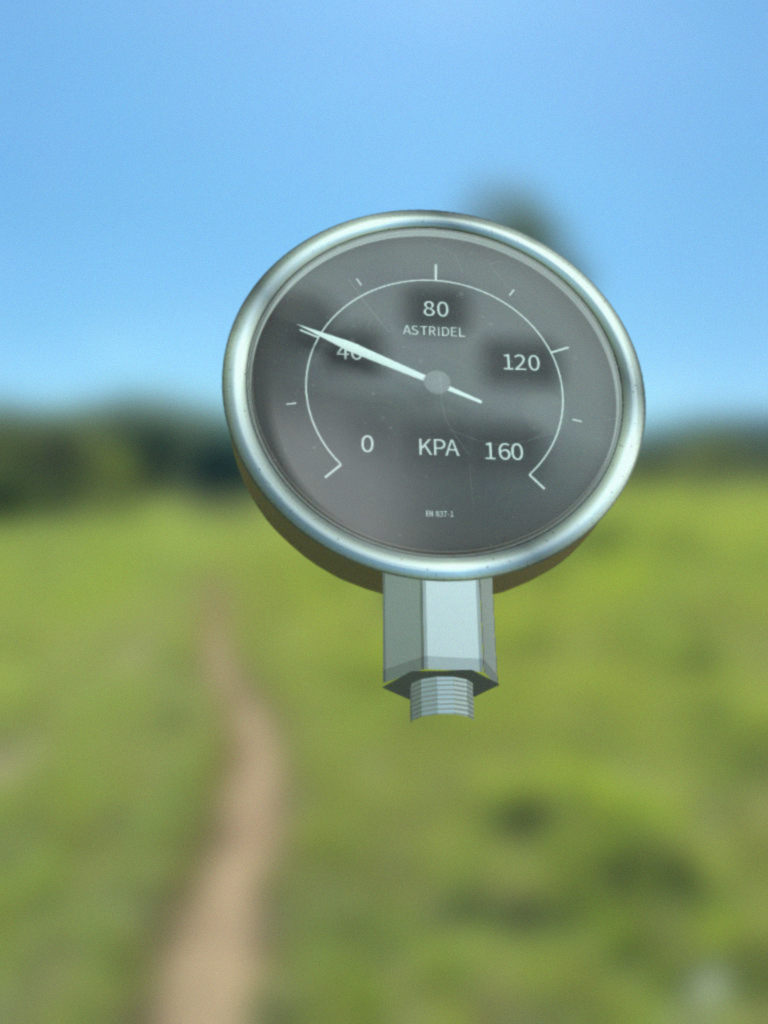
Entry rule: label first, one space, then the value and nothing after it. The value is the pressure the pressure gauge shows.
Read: 40 kPa
